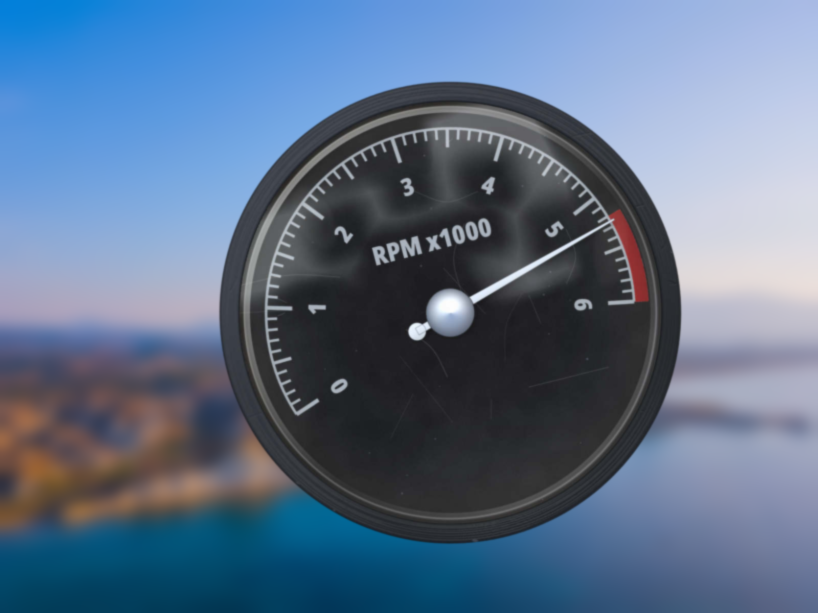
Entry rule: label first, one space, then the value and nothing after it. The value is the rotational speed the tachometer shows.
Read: 5250 rpm
